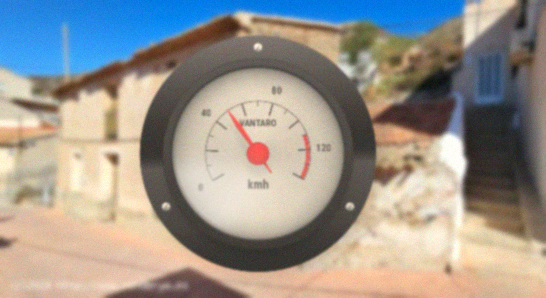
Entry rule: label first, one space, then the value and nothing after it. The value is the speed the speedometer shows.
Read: 50 km/h
